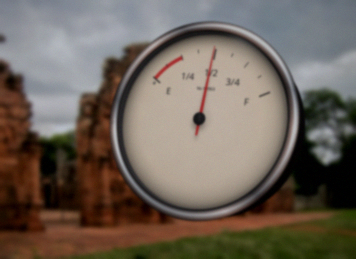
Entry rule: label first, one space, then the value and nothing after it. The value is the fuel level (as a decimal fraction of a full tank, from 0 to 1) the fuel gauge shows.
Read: 0.5
